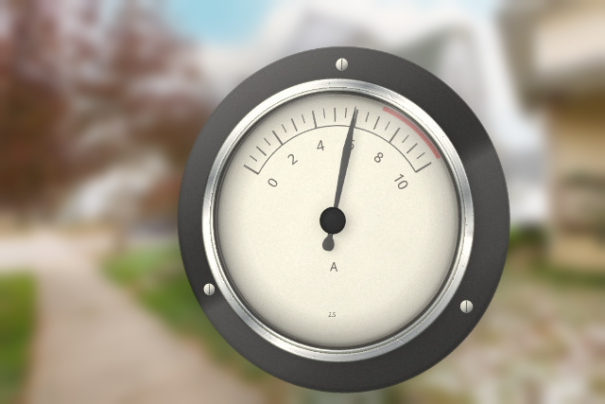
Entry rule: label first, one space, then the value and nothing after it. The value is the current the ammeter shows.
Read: 6 A
